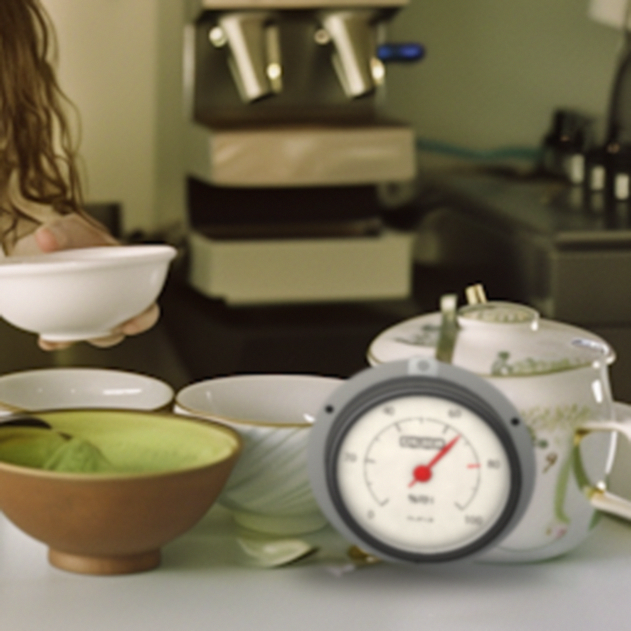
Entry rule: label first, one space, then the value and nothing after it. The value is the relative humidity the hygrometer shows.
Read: 65 %
